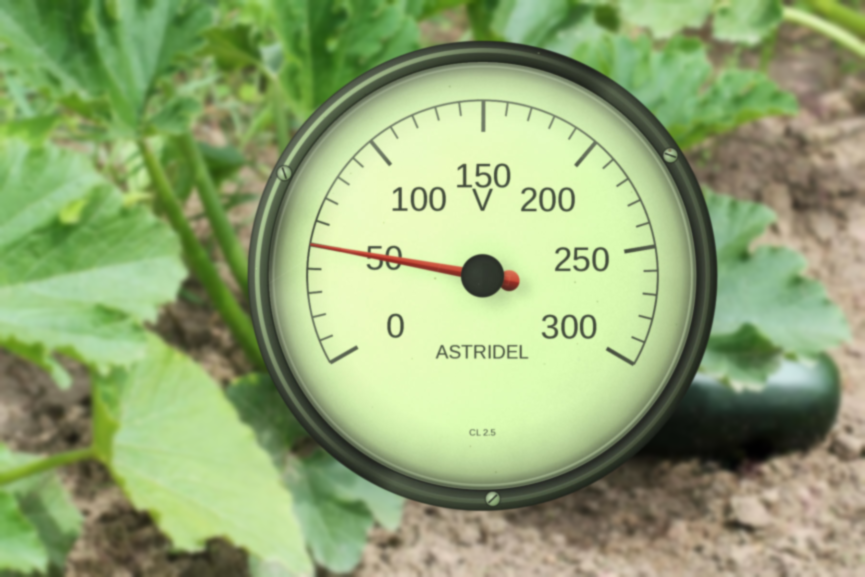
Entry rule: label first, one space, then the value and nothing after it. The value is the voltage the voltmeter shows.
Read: 50 V
